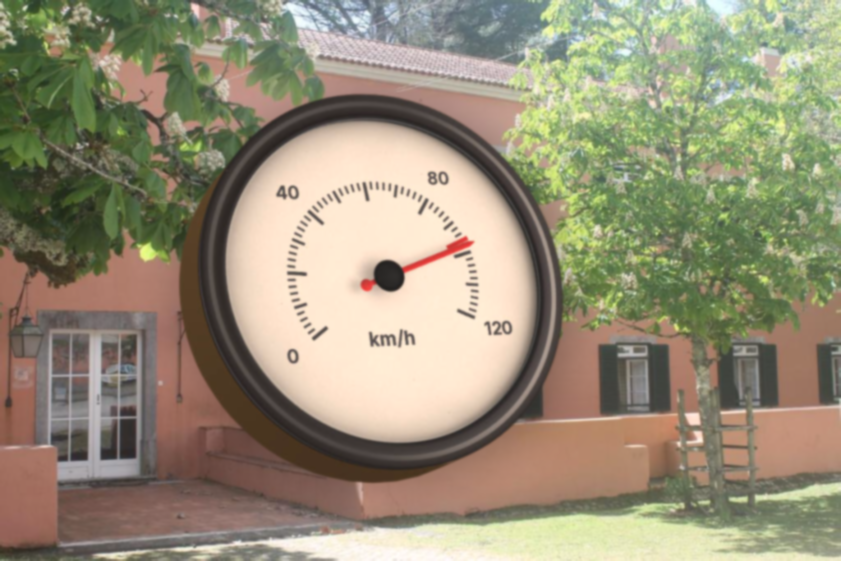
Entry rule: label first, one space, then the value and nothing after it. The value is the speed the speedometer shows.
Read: 98 km/h
